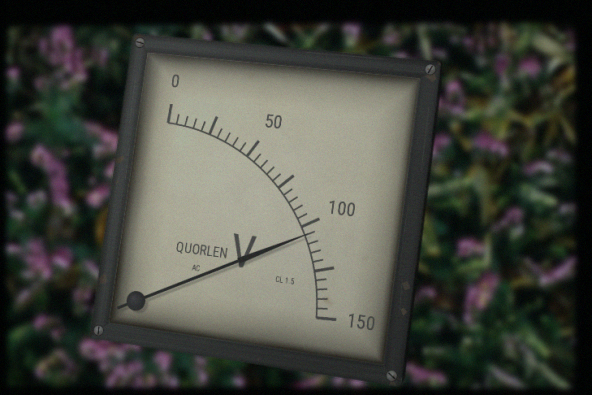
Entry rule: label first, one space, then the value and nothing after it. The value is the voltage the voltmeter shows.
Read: 105 V
